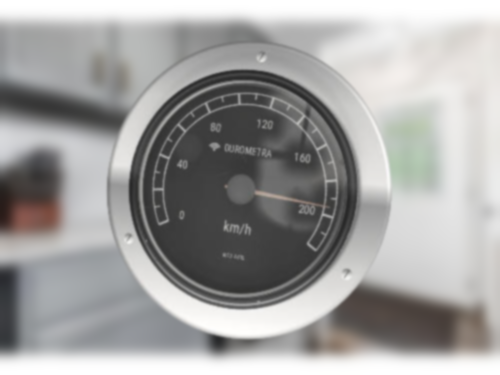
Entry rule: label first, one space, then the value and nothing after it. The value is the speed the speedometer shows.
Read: 195 km/h
